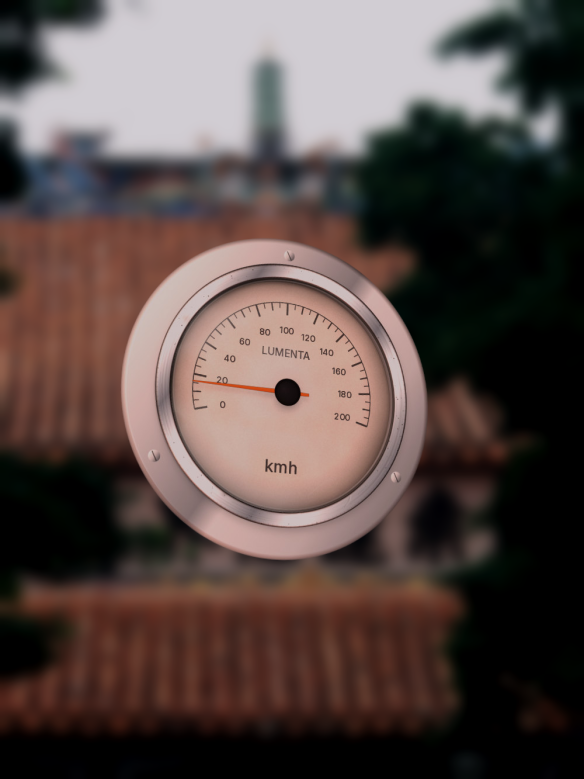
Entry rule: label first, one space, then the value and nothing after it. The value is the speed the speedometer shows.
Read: 15 km/h
